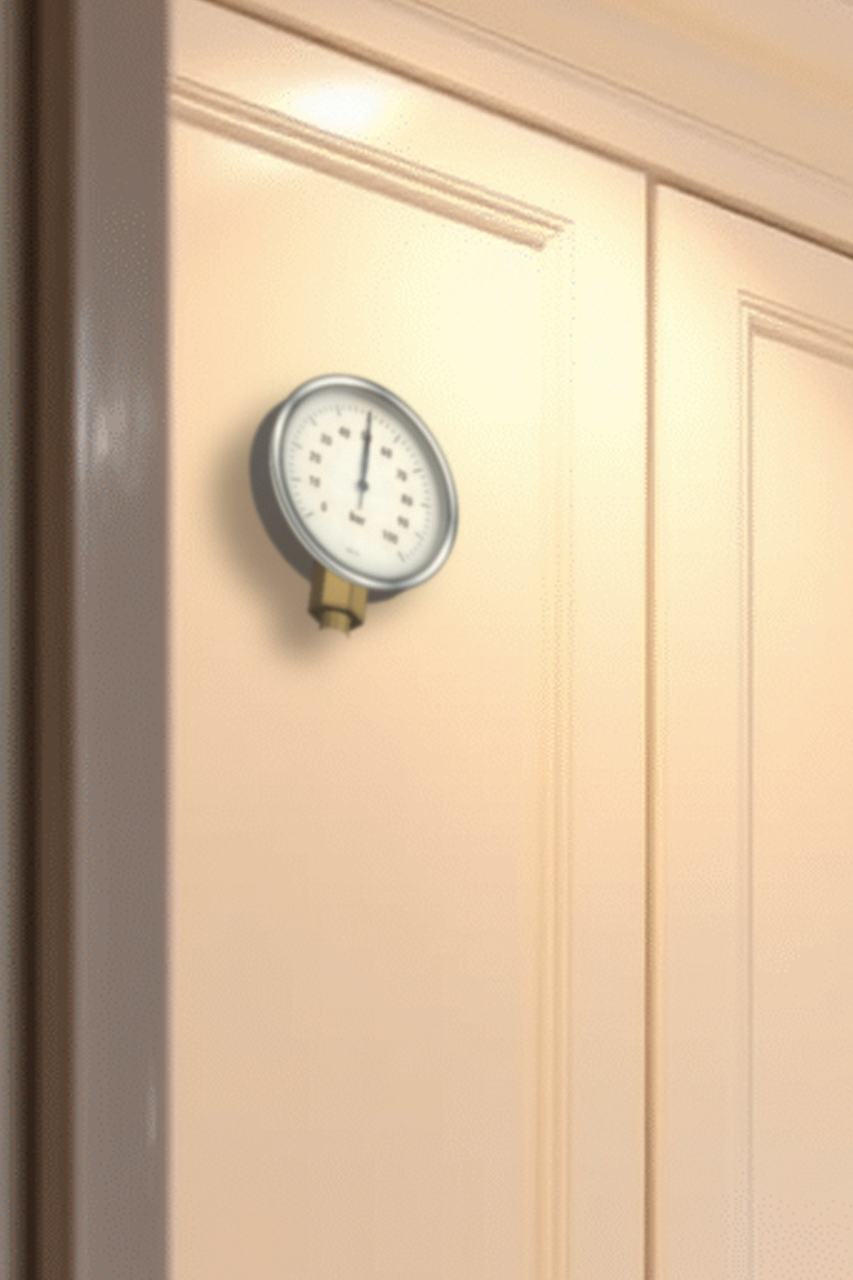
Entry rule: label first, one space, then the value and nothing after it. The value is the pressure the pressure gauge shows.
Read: 50 bar
